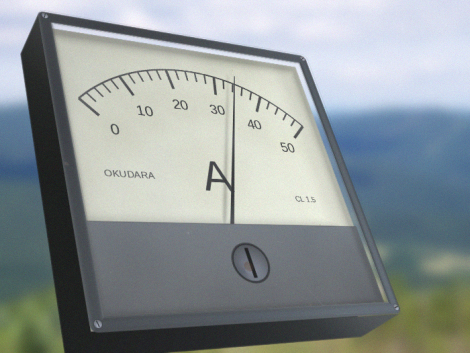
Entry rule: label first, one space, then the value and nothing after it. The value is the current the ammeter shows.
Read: 34 A
